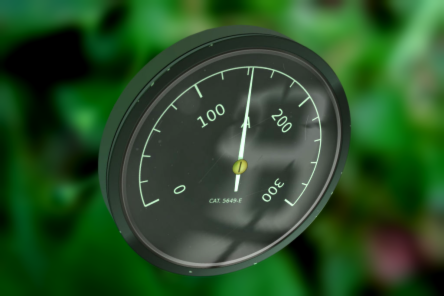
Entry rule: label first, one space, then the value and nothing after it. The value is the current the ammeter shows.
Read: 140 A
